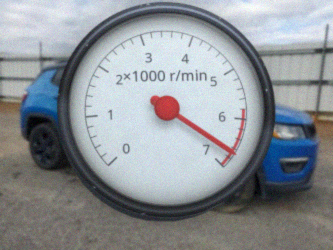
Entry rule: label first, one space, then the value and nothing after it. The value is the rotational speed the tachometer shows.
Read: 6700 rpm
